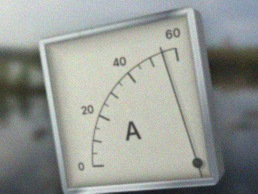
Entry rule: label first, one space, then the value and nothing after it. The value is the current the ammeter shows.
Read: 55 A
